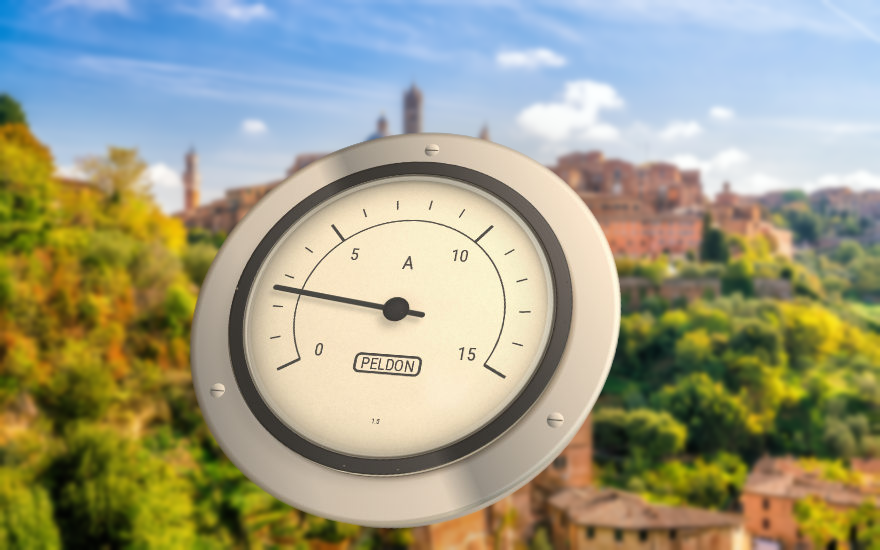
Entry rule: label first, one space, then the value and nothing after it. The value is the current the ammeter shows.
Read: 2.5 A
